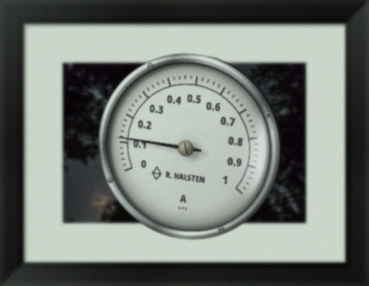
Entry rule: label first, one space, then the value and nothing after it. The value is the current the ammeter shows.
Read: 0.12 A
